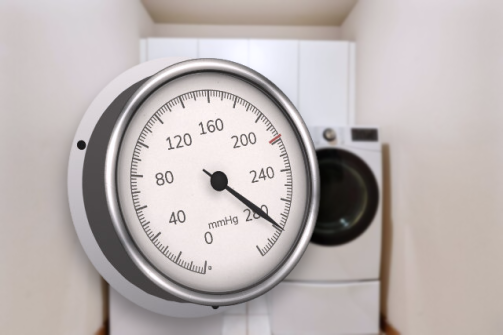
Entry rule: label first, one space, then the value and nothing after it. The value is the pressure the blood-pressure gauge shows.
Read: 280 mmHg
